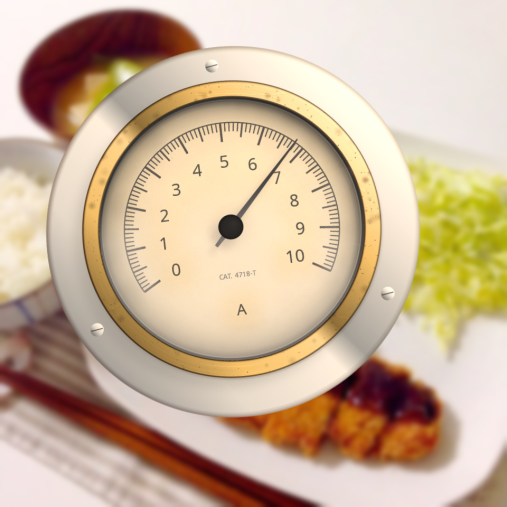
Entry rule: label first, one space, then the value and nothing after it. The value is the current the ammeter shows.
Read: 6.8 A
